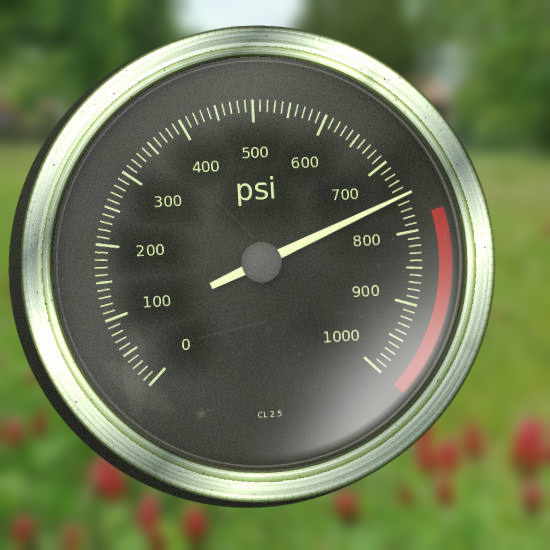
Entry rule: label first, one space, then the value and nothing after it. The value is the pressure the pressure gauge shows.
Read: 750 psi
